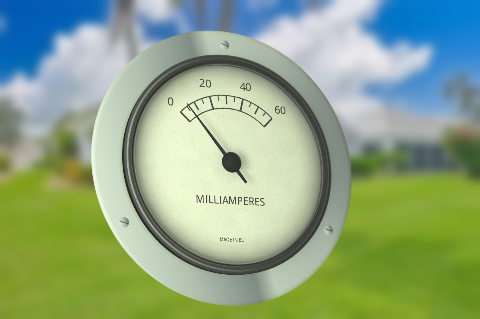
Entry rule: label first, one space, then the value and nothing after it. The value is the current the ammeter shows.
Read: 5 mA
